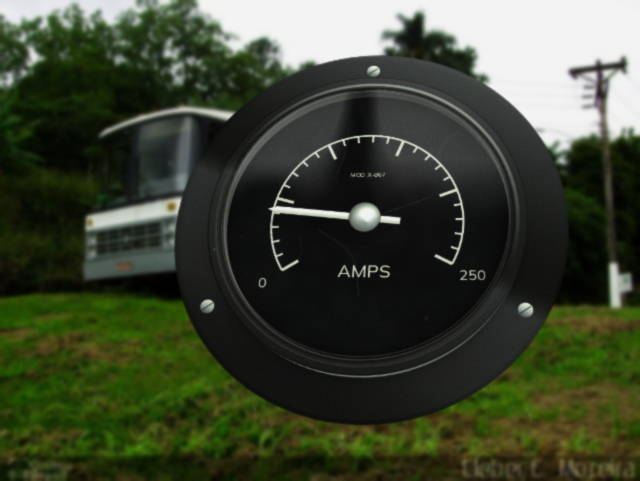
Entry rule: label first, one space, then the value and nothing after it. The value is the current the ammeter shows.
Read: 40 A
